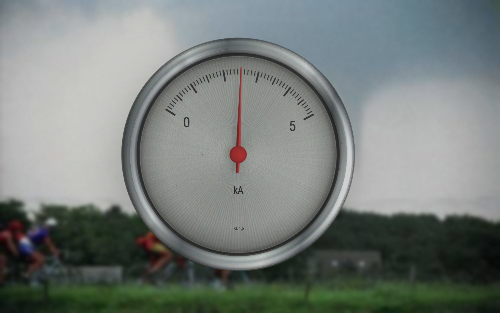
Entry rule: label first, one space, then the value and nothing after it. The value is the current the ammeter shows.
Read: 2.5 kA
